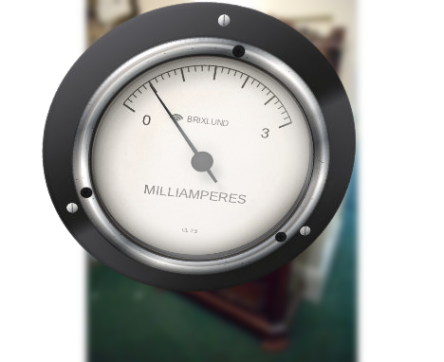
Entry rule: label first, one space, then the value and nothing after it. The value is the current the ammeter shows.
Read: 0.5 mA
